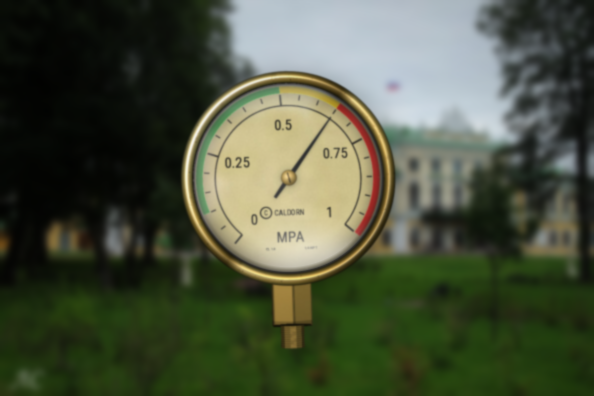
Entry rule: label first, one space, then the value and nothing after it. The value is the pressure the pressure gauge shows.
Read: 0.65 MPa
